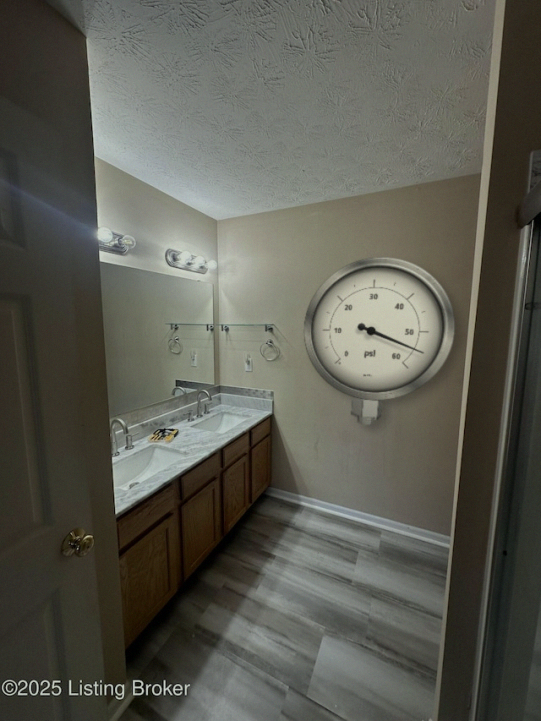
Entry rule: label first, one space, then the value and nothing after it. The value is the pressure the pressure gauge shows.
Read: 55 psi
